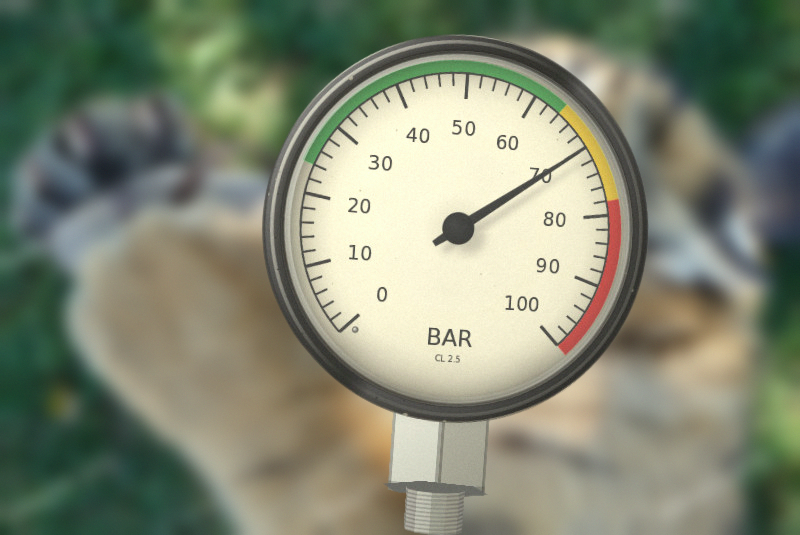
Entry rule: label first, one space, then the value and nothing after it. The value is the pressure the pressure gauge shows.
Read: 70 bar
